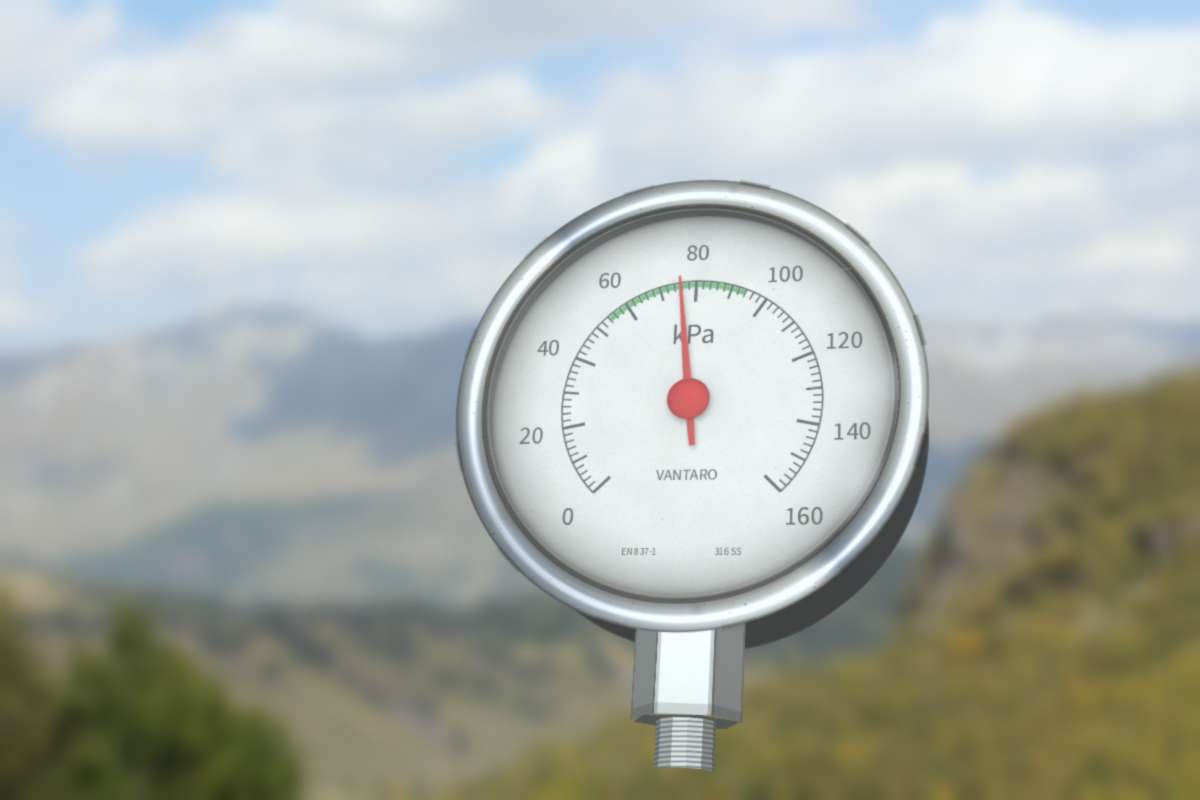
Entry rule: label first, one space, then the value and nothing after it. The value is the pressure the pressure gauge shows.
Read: 76 kPa
